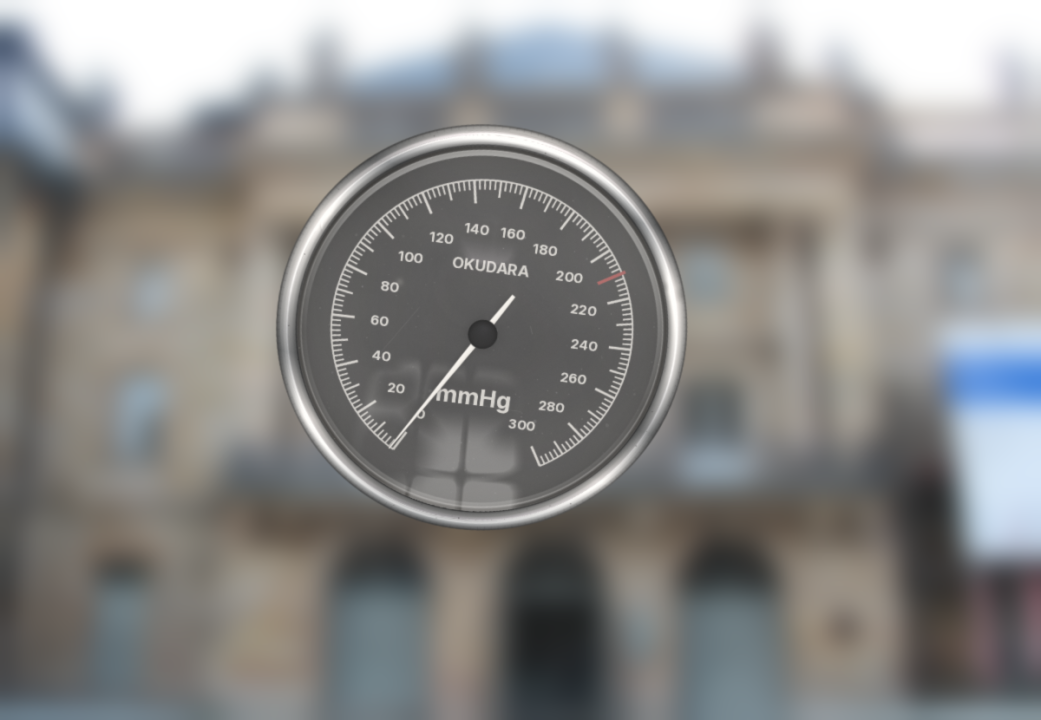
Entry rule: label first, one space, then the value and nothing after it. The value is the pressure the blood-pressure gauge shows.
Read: 2 mmHg
